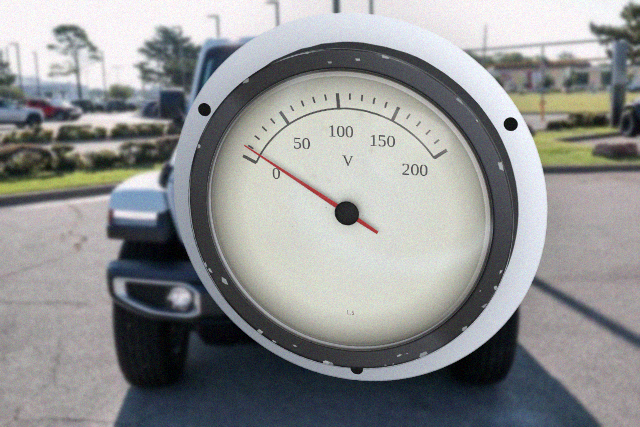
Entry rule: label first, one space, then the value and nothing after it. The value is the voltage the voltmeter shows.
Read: 10 V
